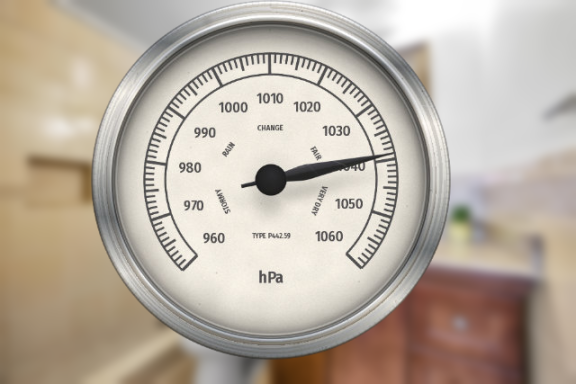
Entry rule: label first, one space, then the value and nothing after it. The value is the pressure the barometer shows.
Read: 1039 hPa
